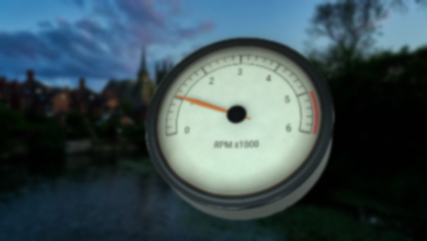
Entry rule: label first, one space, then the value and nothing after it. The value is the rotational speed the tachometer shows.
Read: 1000 rpm
